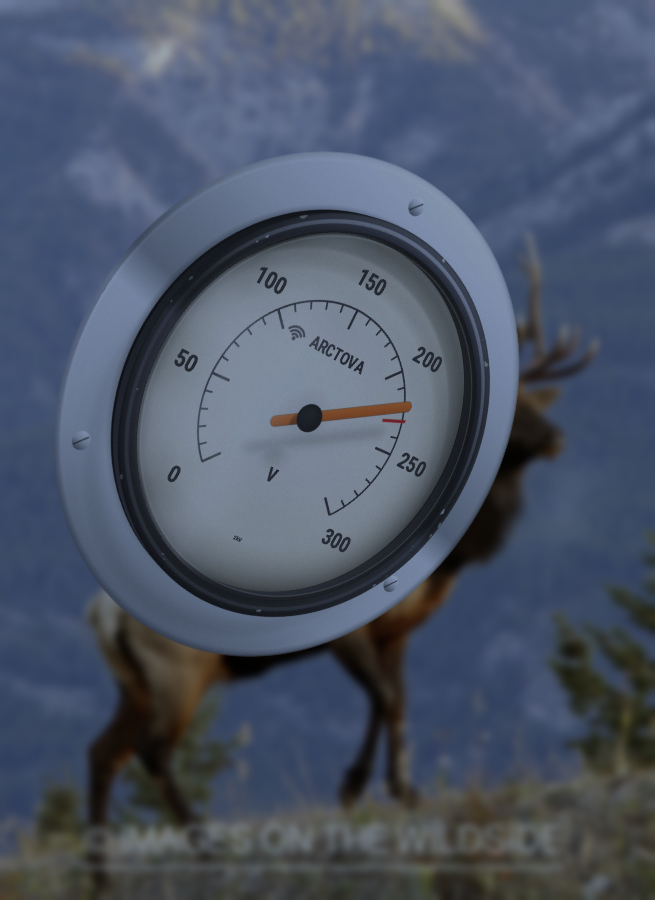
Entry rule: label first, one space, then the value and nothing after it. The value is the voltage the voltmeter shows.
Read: 220 V
